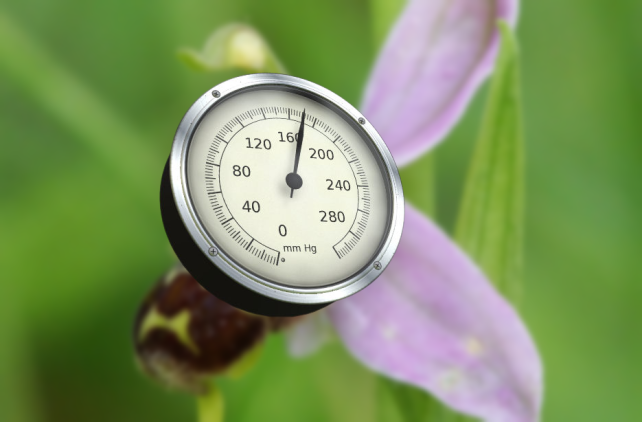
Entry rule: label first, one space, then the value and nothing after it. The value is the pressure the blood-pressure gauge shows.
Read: 170 mmHg
